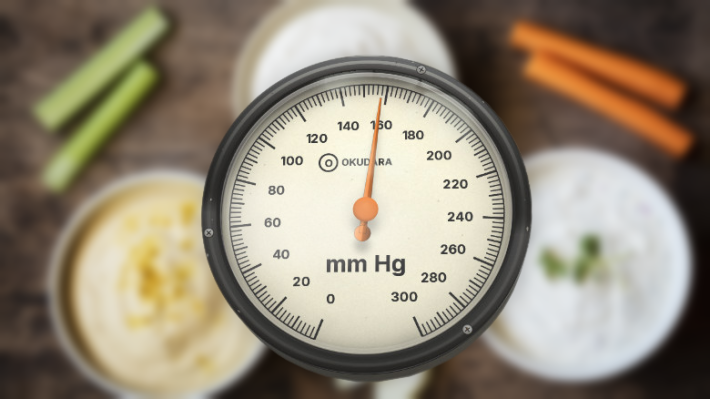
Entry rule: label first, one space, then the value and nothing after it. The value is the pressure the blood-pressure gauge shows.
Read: 158 mmHg
